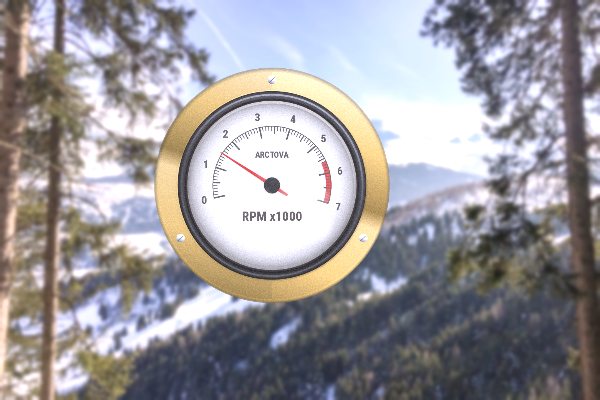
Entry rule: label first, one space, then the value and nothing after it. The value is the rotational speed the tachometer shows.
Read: 1500 rpm
